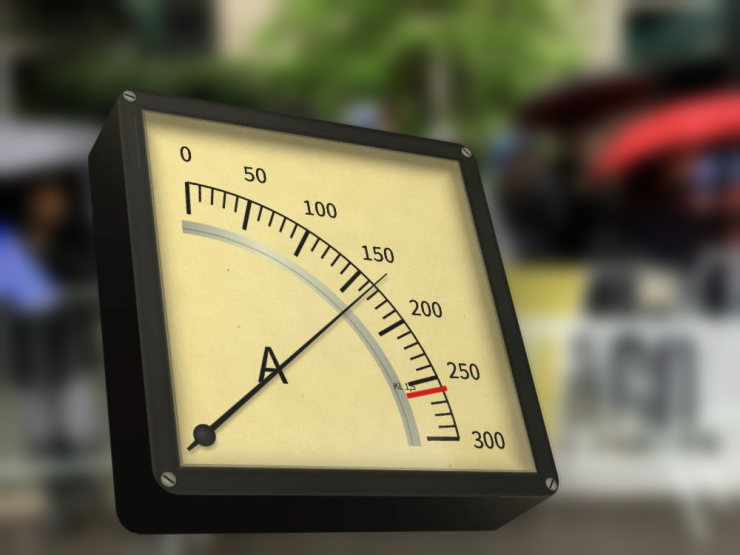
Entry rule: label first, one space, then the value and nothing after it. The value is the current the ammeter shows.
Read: 165 A
